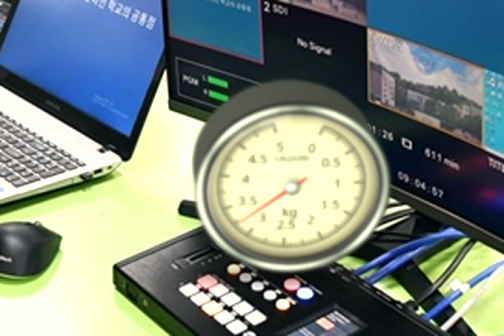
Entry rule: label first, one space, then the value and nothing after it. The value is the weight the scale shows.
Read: 3.25 kg
